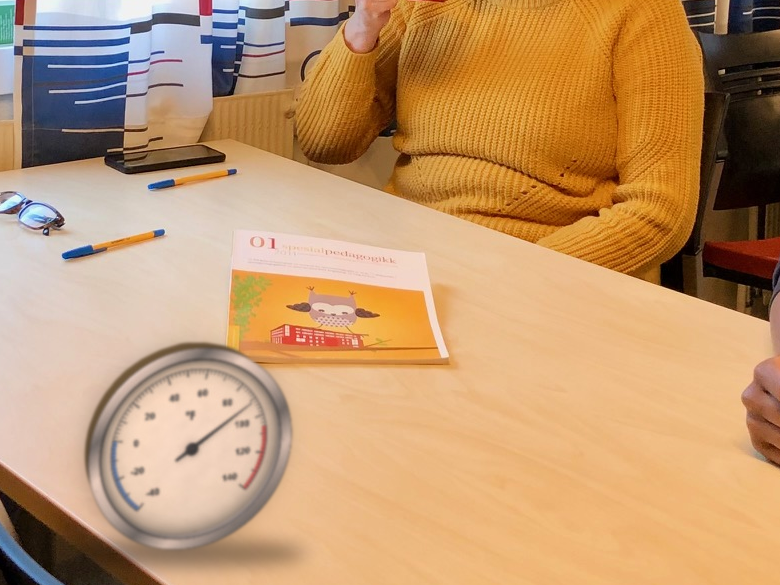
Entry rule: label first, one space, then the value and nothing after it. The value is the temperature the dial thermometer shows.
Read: 90 °F
